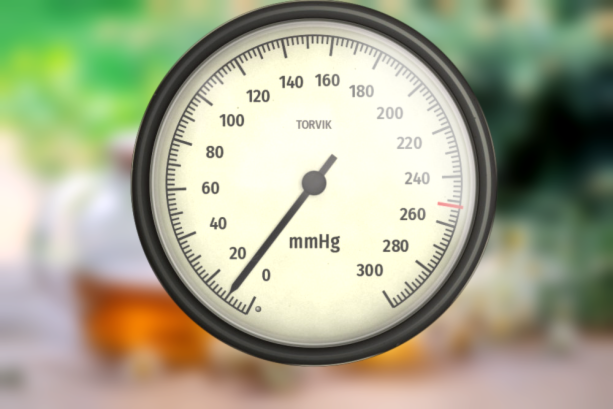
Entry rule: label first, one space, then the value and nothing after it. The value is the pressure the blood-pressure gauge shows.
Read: 10 mmHg
